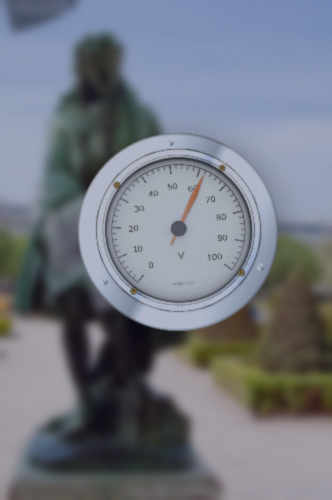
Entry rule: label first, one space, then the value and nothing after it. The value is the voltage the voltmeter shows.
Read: 62 V
